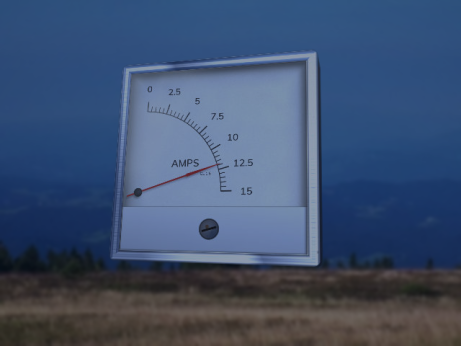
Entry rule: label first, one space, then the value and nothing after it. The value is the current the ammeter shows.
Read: 12 A
